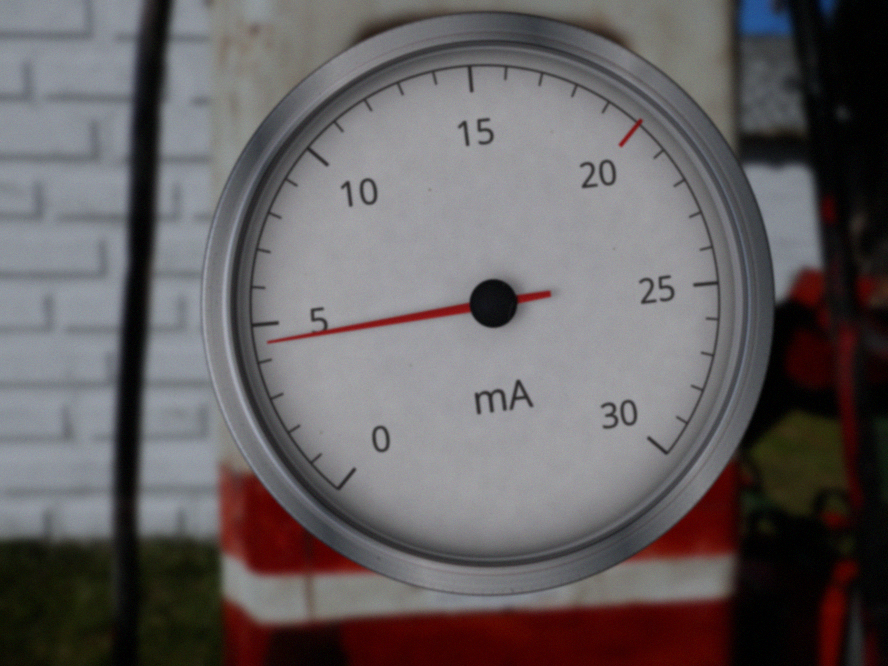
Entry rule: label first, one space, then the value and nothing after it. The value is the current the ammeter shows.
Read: 4.5 mA
